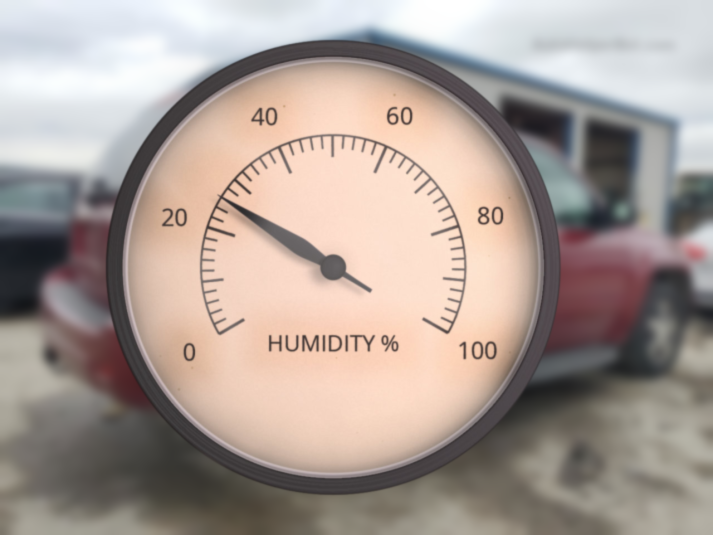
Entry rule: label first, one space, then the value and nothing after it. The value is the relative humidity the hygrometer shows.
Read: 26 %
